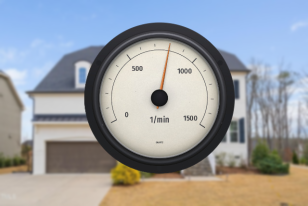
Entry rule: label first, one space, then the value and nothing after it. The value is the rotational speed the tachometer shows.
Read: 800 rpm
